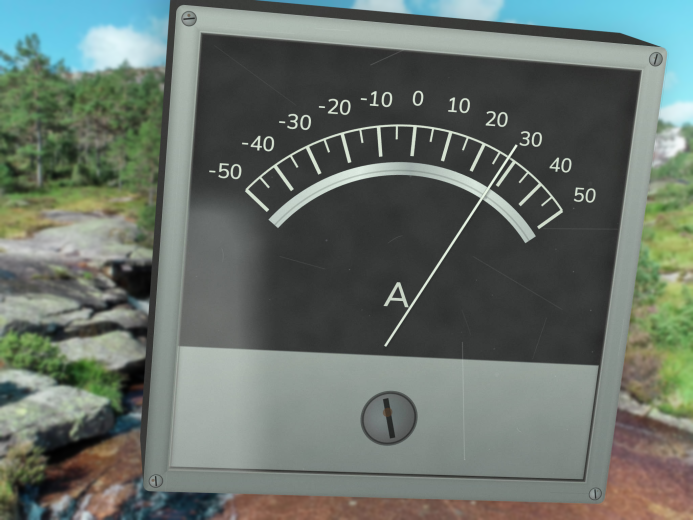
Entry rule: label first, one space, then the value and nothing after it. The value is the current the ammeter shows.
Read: 27.5 A
